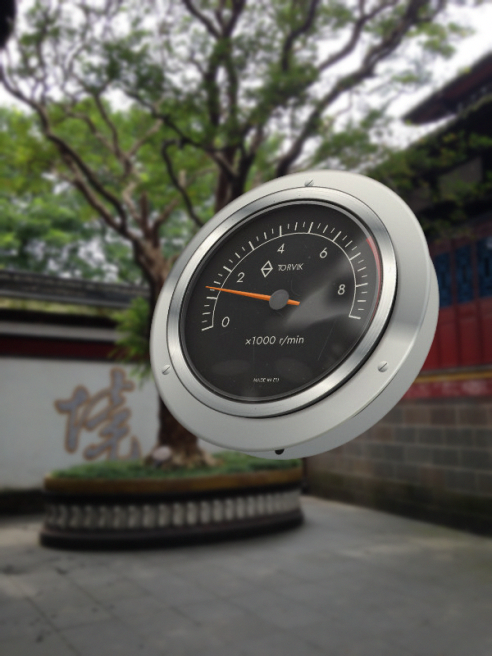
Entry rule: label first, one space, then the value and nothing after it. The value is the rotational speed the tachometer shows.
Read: 1250 rpm
